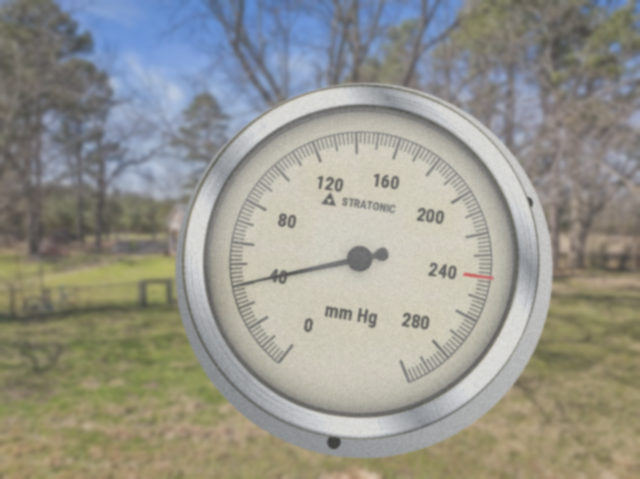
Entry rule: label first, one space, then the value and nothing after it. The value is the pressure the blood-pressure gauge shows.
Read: 40 mmHg
